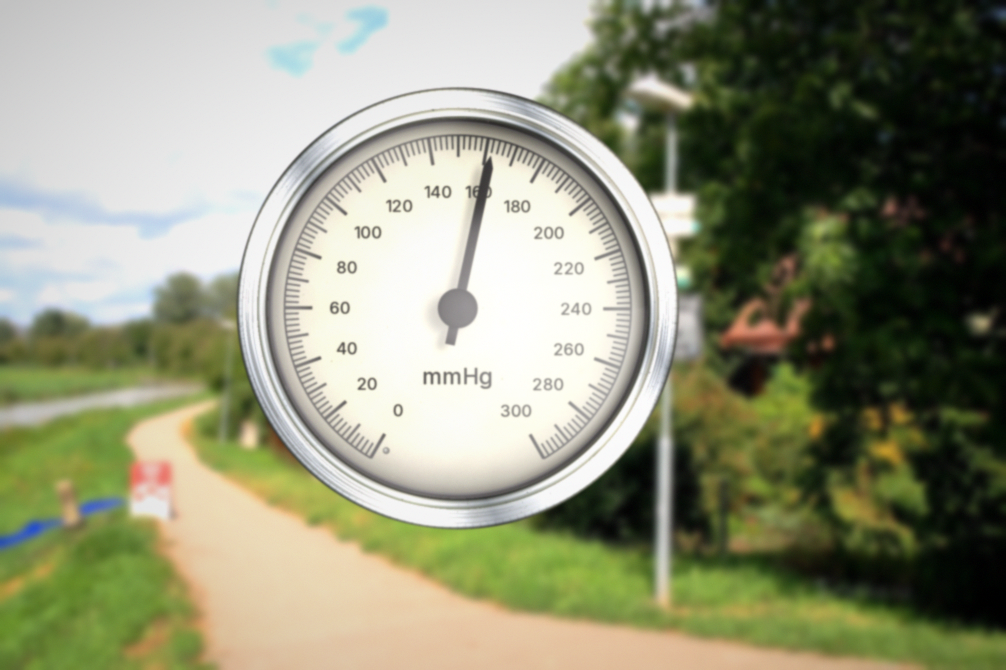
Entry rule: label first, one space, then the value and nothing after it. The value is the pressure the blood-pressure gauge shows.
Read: 162 mmHg
